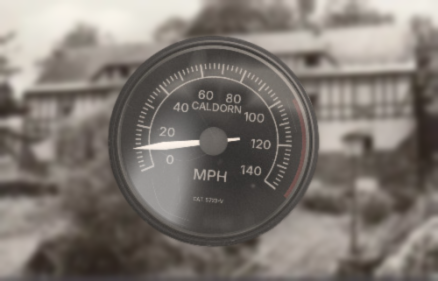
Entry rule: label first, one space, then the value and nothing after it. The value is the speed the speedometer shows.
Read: 10 mph
